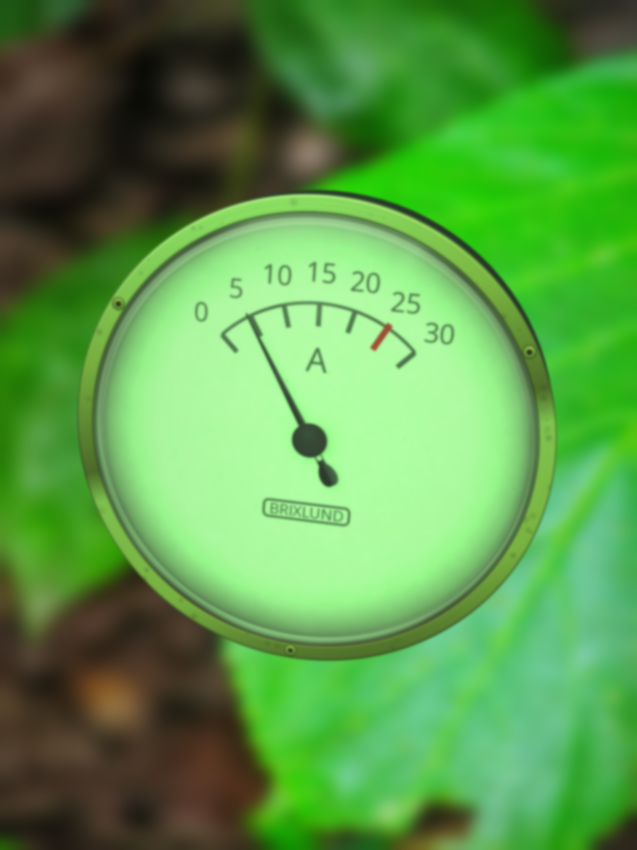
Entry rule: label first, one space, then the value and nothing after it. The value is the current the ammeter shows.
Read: 5 A
